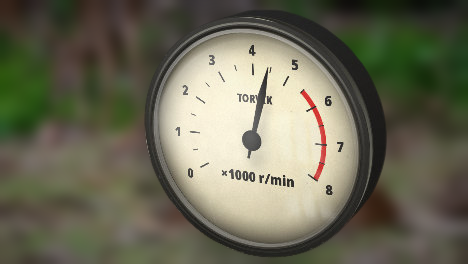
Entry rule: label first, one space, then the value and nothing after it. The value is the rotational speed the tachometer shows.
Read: 4500 rpm
